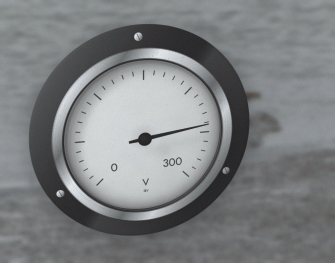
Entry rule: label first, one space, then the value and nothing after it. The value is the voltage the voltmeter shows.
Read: 240 V
